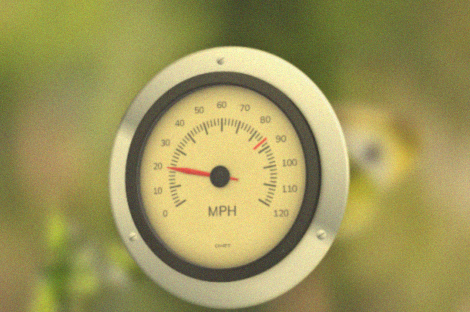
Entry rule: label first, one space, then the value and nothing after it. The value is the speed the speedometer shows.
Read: 20 mph
